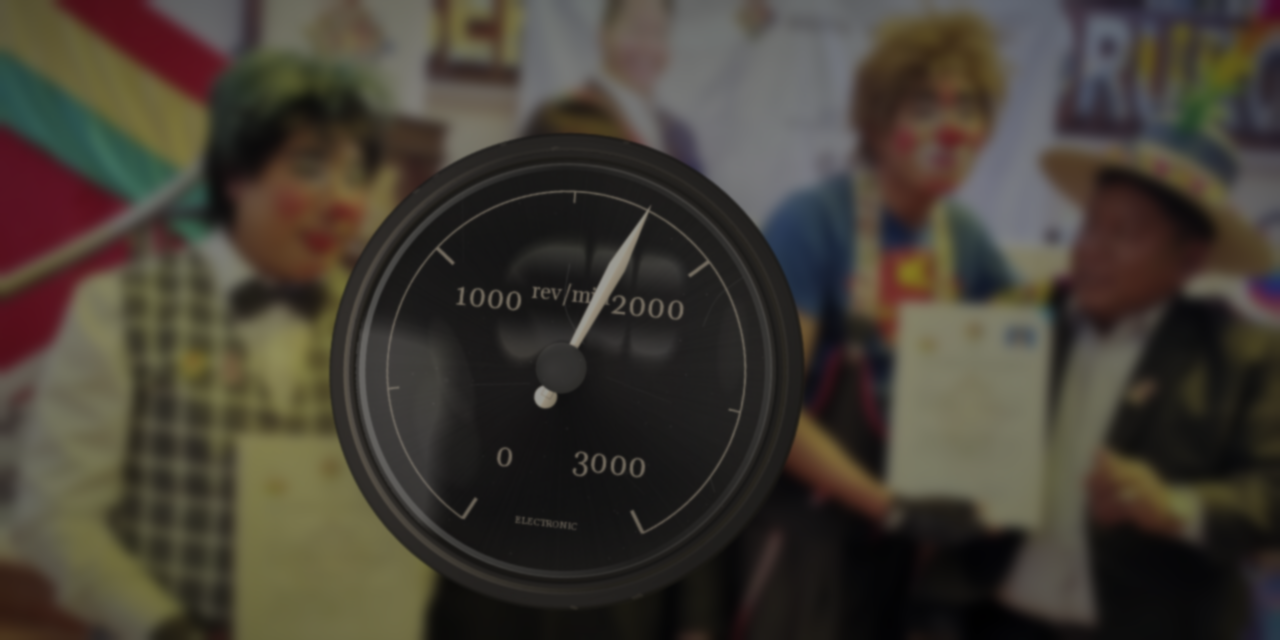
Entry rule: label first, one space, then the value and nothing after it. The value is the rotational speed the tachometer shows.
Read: 1750 rpm
